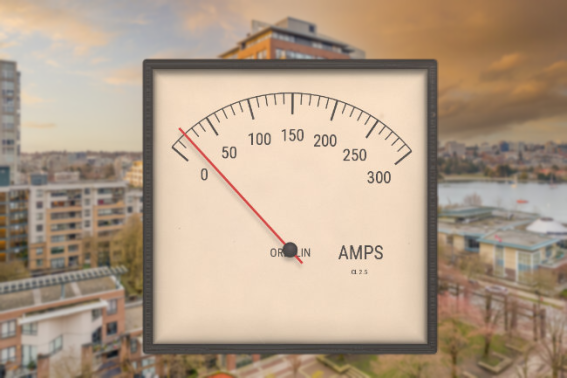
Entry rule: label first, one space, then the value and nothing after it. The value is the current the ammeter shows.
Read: 20 A
